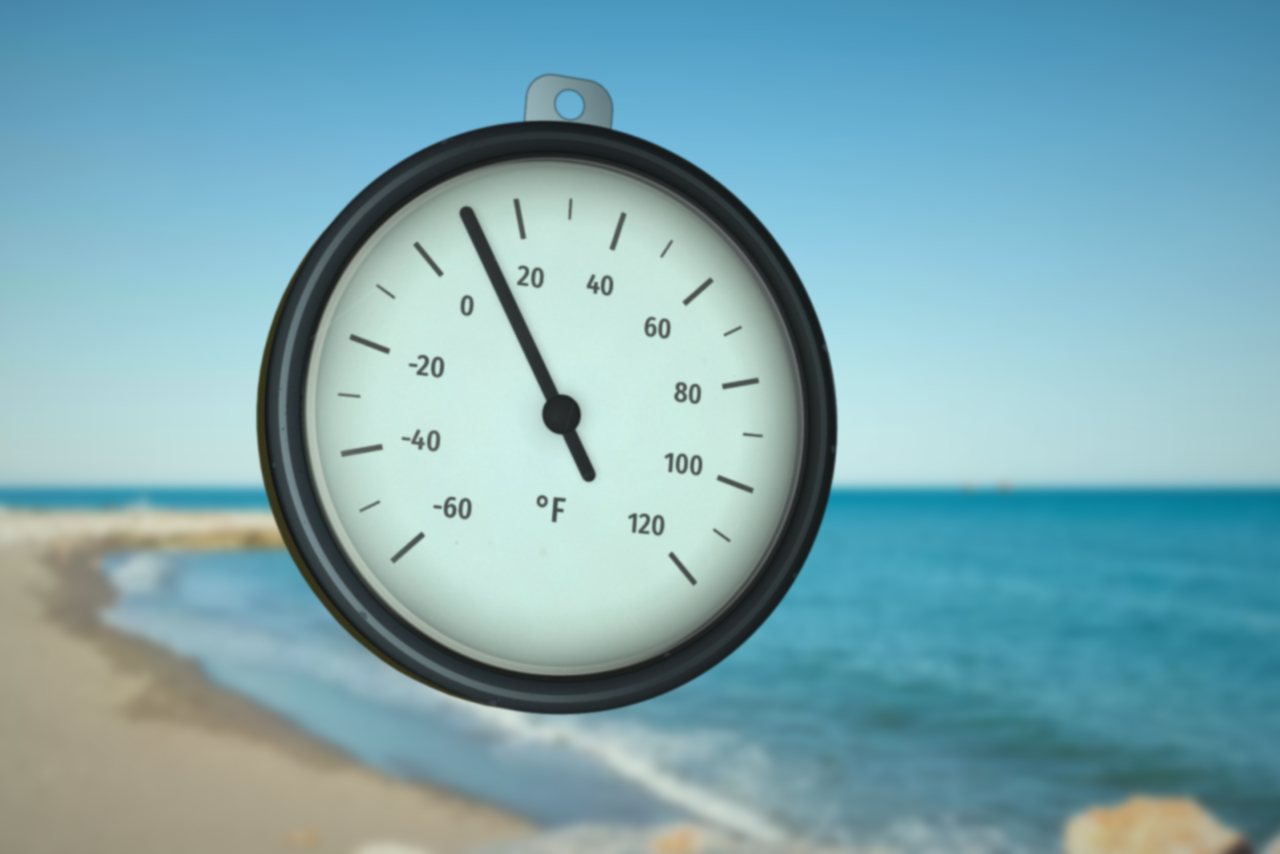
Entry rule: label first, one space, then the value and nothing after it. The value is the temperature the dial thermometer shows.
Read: 10 °F
